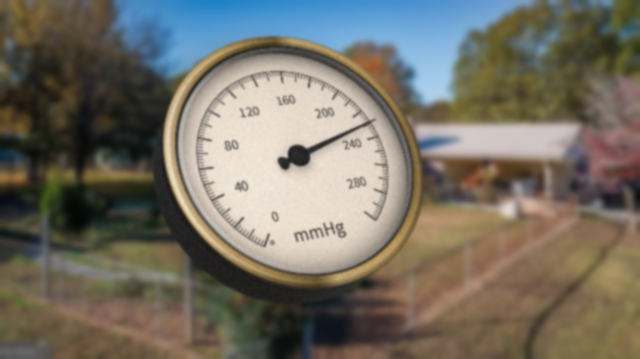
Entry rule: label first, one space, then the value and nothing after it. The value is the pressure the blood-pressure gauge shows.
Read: 230 mmHg
